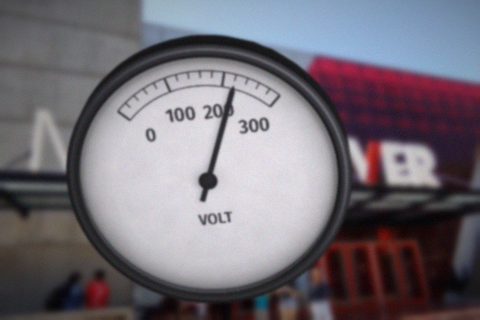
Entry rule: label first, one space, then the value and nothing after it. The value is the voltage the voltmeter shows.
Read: 220 V
